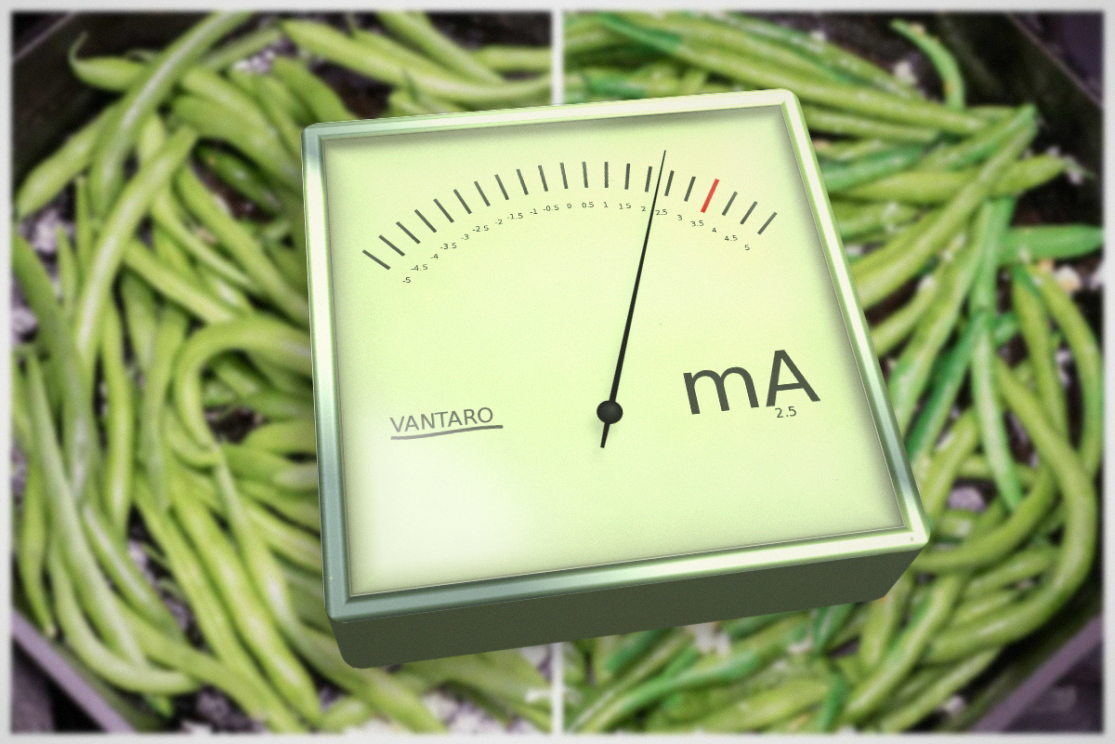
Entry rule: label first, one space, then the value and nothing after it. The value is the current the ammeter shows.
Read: 2.25 mA
